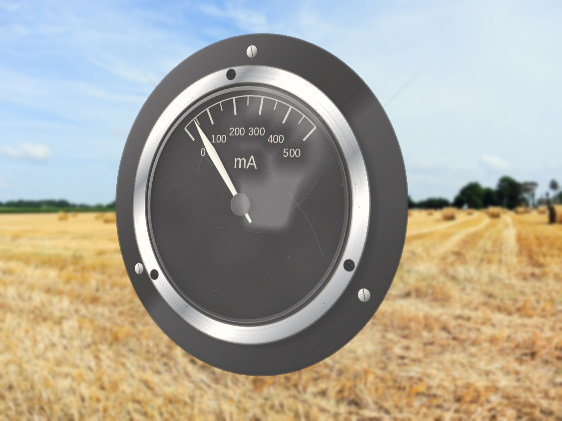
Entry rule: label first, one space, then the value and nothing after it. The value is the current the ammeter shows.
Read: 50 mA
